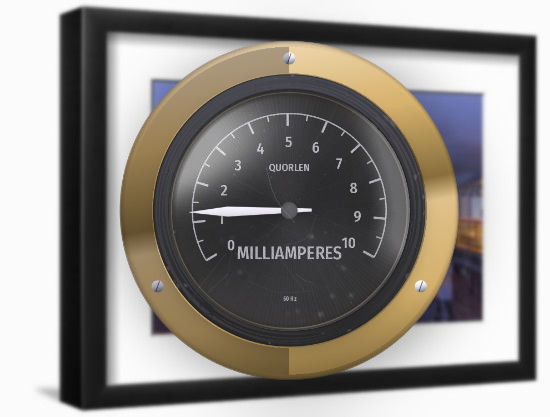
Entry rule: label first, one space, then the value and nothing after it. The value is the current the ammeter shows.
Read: 1.25 mA
